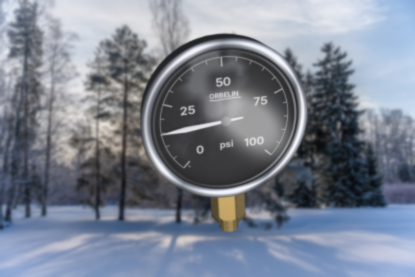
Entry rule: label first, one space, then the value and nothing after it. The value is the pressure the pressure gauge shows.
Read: 15 psi
